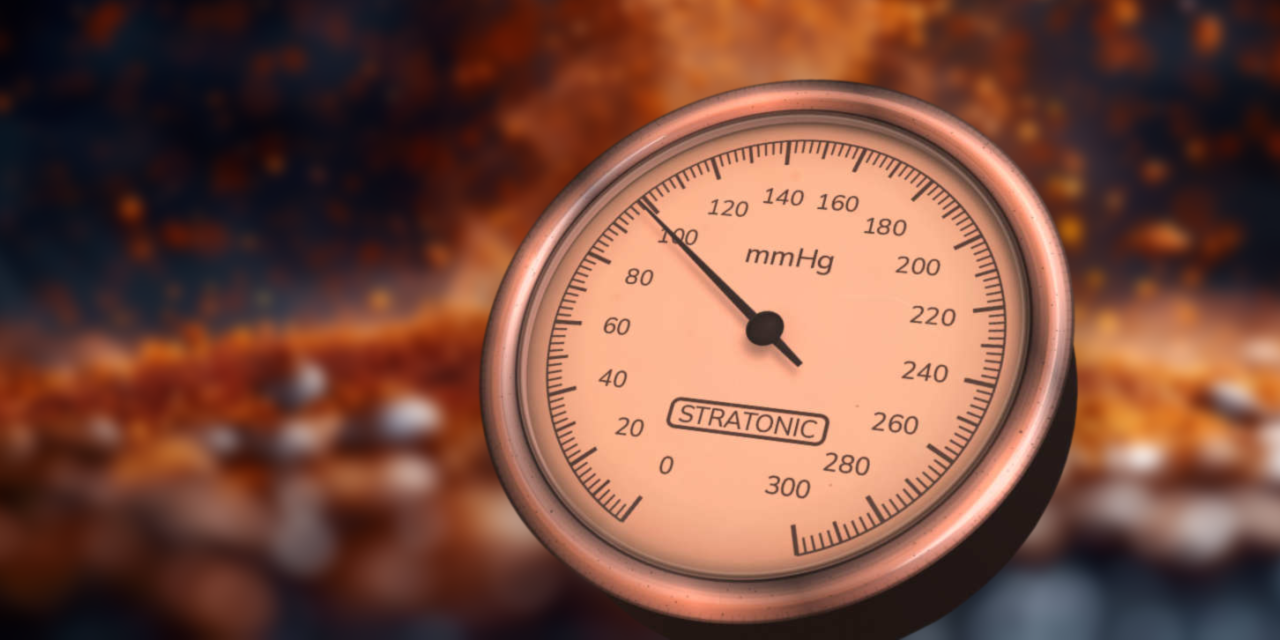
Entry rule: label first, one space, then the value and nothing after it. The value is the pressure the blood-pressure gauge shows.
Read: 98 mmHg
